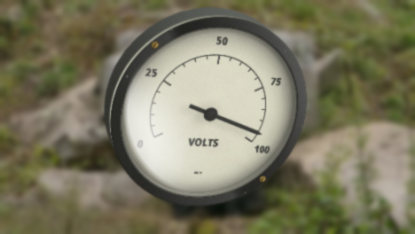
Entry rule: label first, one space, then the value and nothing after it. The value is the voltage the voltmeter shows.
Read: 95 V
